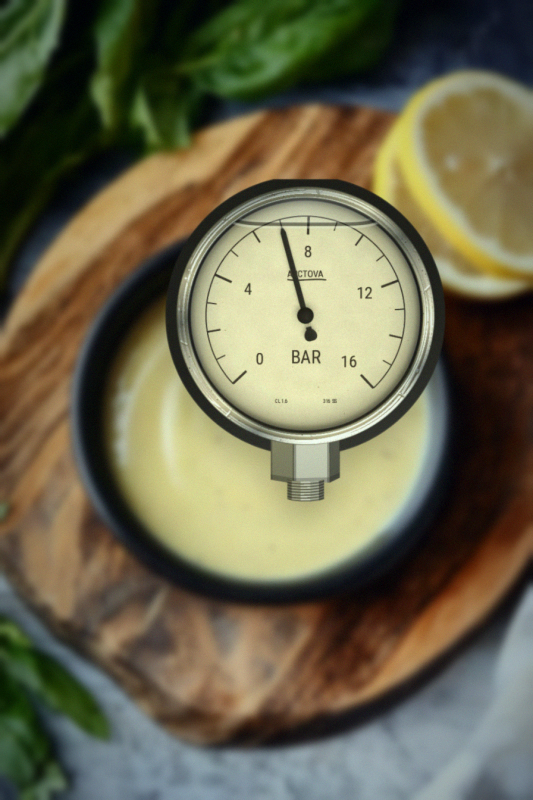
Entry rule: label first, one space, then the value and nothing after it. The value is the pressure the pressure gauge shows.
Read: 7 bar
